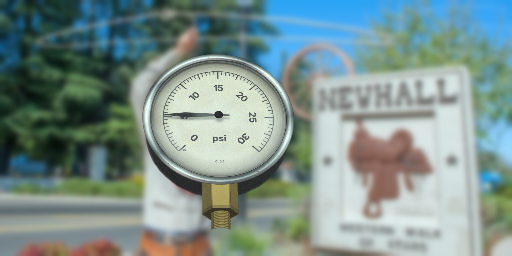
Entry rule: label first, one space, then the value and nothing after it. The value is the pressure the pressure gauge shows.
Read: 5 psi
